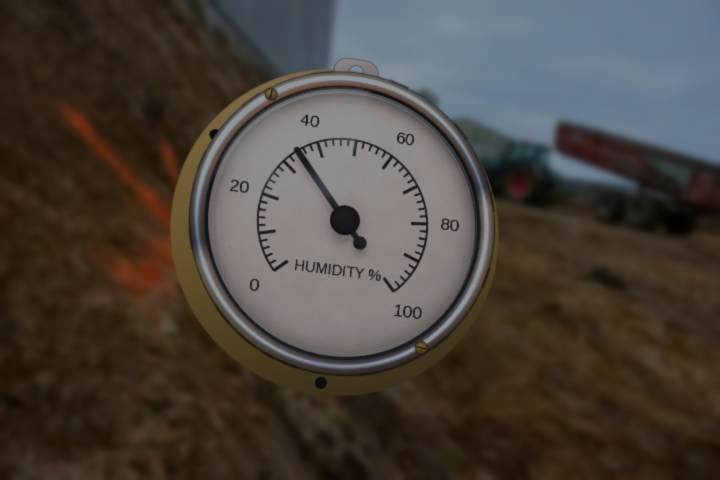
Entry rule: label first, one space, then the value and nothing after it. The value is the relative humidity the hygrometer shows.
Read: 34 %
